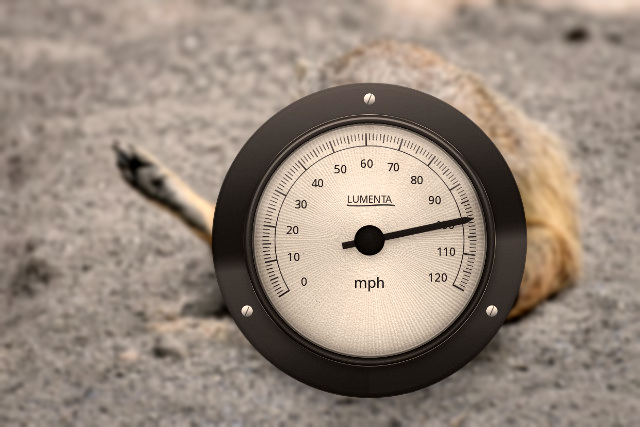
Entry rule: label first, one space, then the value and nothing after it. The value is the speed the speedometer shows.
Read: 100 mph
